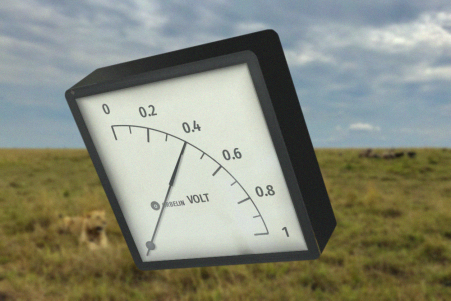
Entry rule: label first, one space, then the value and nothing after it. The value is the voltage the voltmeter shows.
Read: 0.4 V
